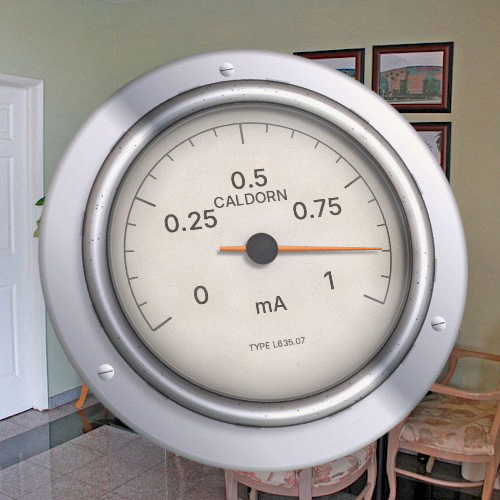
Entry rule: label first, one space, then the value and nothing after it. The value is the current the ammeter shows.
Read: 0.9 mA
